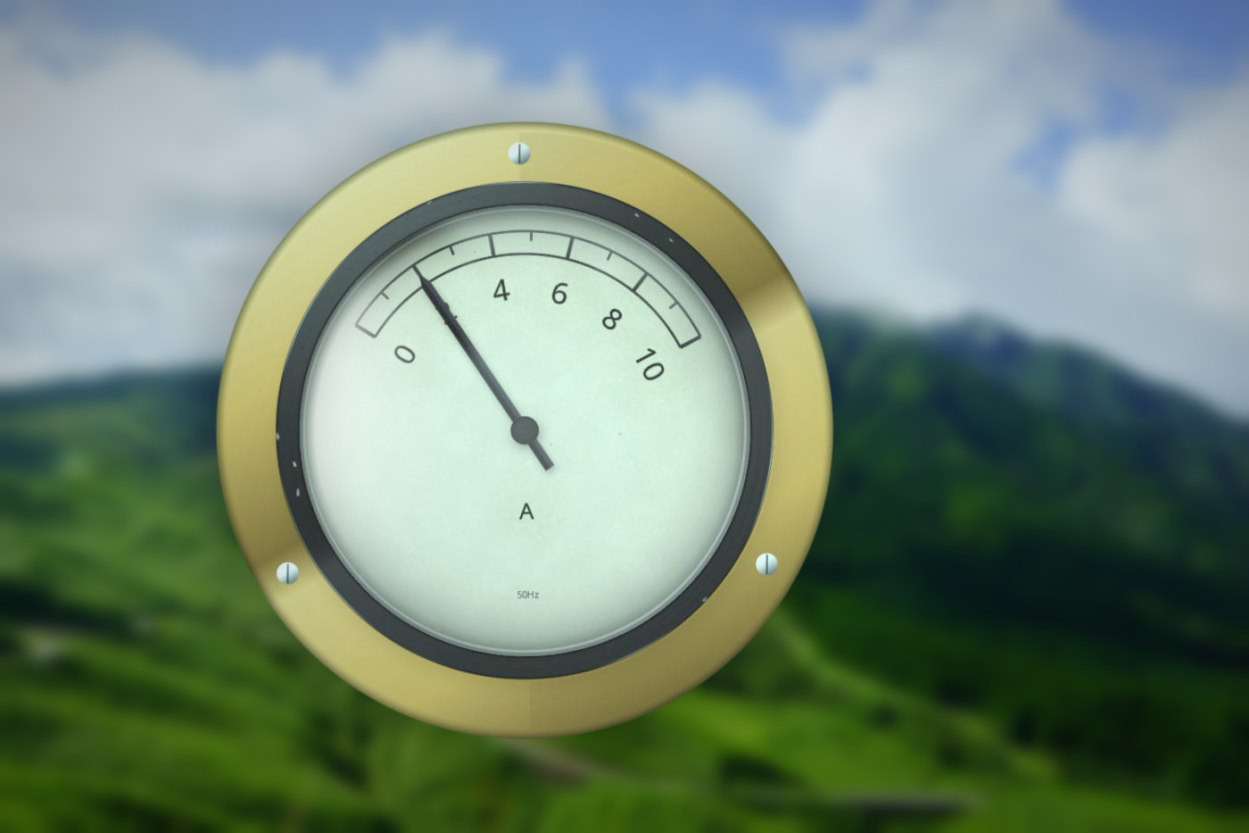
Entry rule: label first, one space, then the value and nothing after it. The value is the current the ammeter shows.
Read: 2 A
